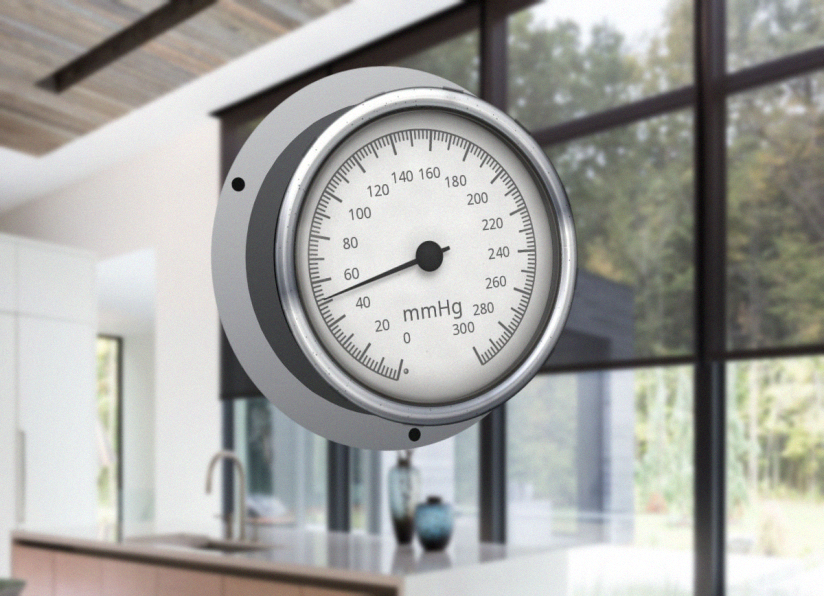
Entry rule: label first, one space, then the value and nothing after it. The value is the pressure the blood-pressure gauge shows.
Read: 52 mmHg
